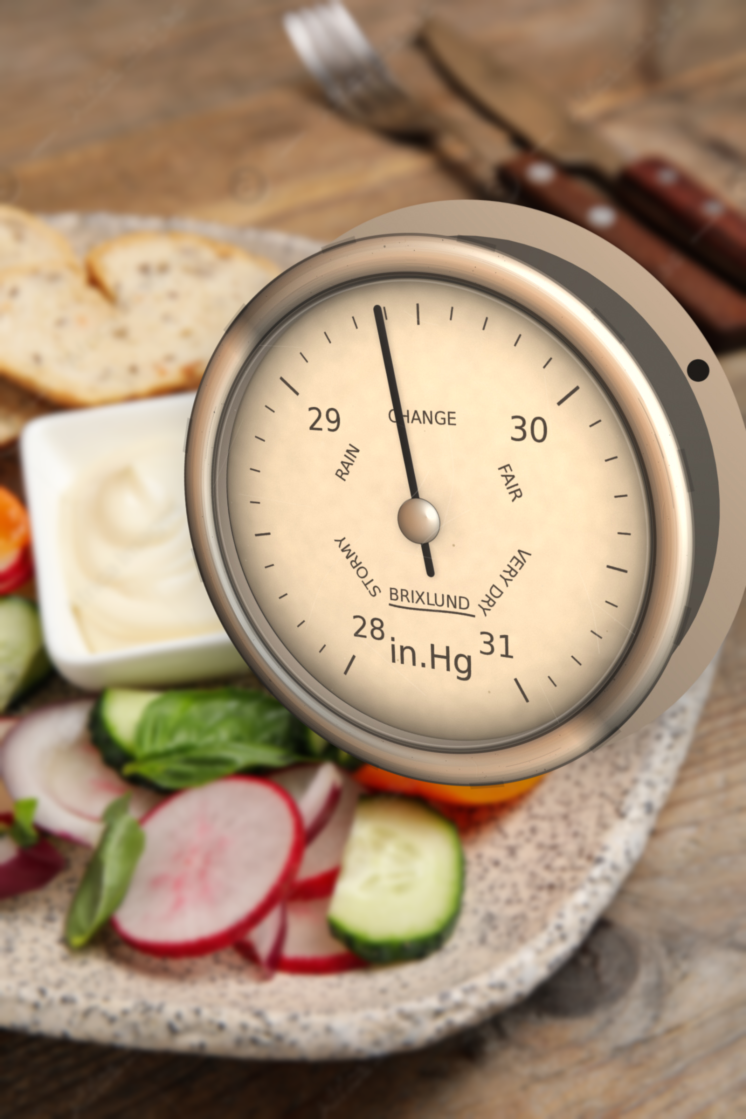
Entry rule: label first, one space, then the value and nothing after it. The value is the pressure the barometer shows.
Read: 29.4 inHg
